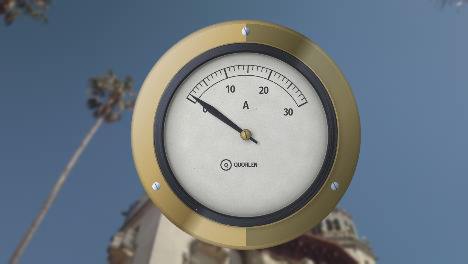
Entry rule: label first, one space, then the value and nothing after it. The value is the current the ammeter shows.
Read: 1 A
